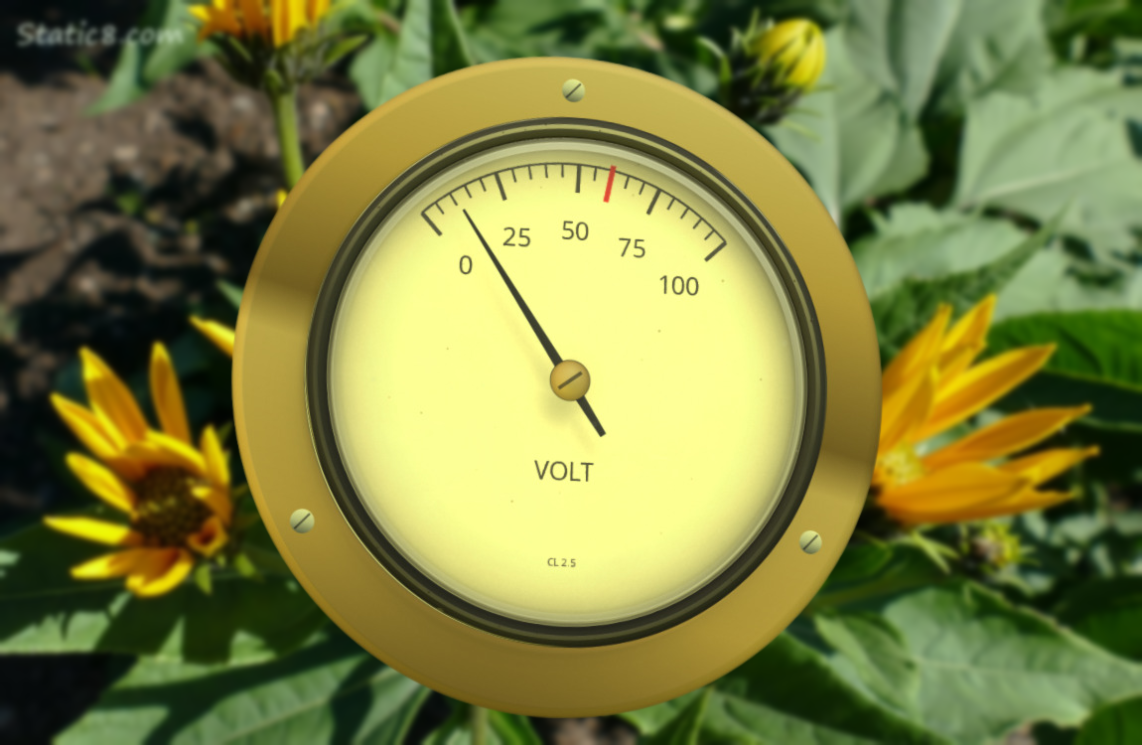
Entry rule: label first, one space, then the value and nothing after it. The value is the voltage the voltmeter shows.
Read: 10 V
